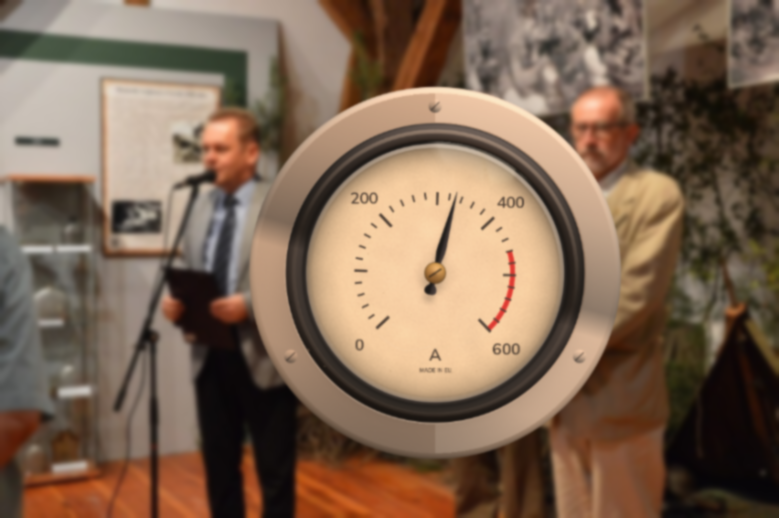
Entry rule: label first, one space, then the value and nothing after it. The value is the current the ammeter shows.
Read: 330 A
